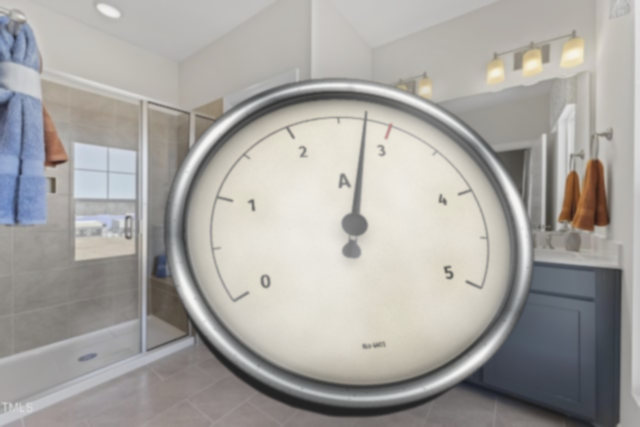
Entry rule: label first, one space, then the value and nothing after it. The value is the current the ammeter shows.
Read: 2.75 A
